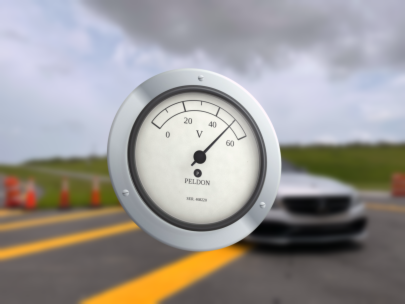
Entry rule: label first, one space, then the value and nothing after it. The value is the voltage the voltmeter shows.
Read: 50 V
